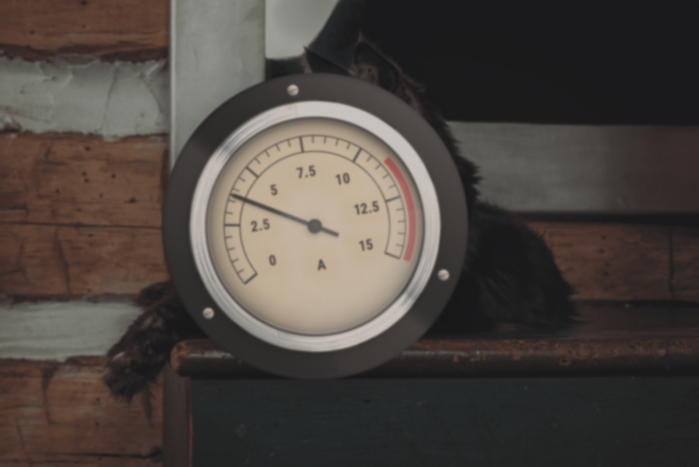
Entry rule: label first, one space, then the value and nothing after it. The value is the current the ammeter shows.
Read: 3.75 A
